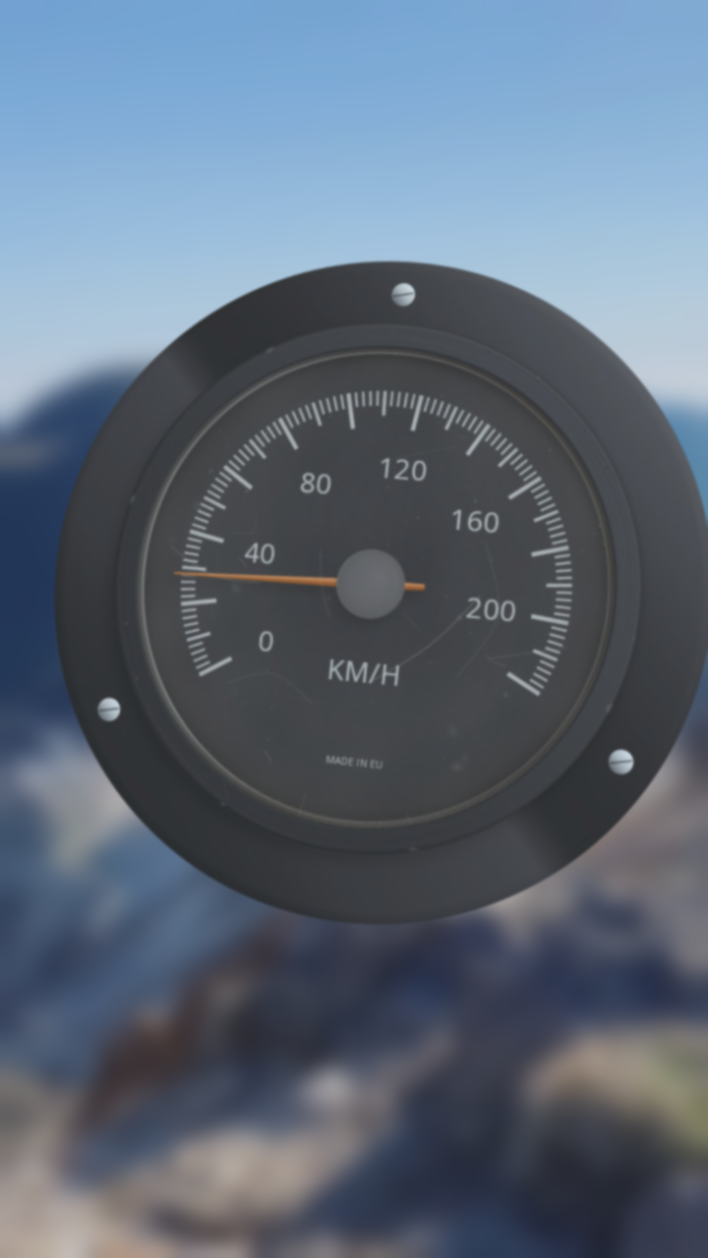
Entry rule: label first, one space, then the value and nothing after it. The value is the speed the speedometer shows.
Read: 28 km/h
